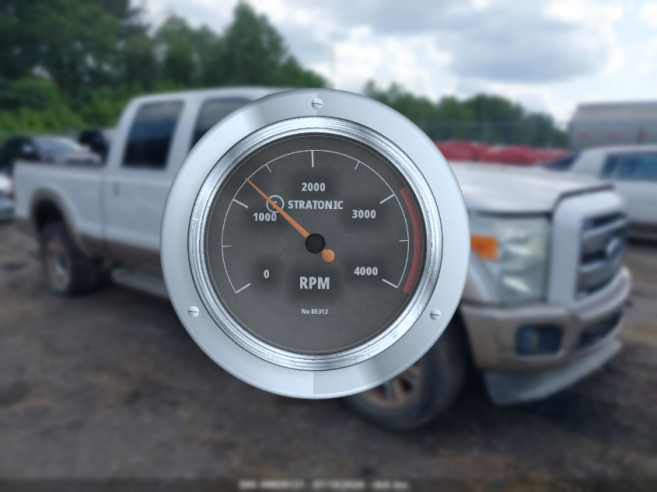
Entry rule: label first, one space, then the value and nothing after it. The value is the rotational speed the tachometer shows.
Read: 1250 rpm
